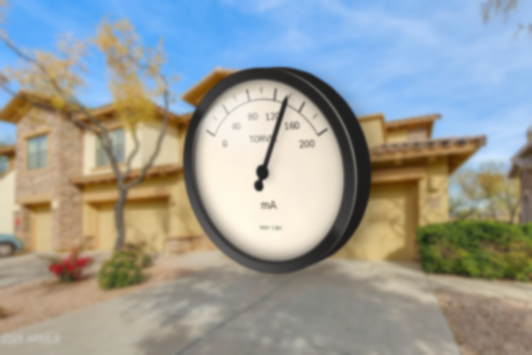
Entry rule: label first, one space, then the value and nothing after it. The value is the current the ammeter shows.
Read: 140 mA
